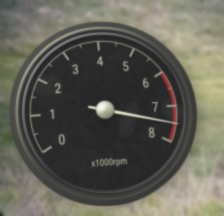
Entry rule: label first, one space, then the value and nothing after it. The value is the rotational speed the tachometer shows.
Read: 7500 rpm
